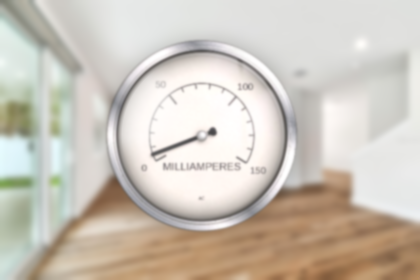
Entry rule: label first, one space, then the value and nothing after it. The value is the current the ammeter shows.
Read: 5 mA
